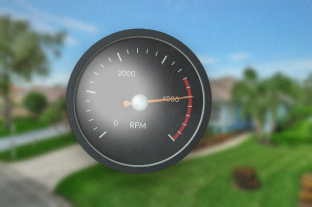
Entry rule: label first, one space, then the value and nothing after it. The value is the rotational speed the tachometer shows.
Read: 4000 rpm
